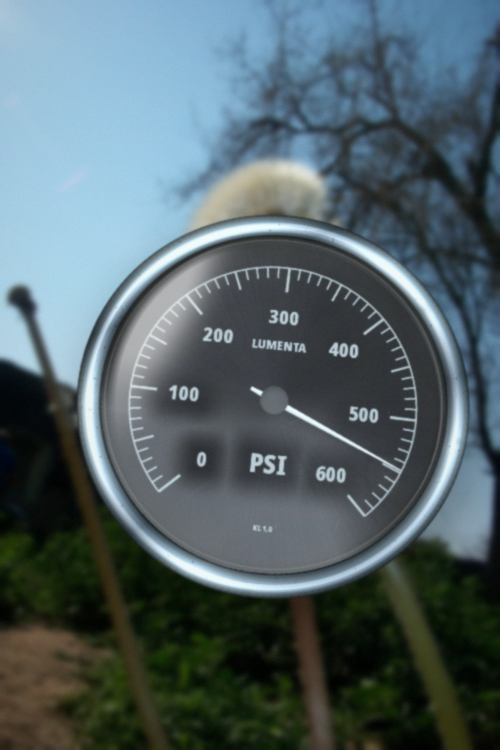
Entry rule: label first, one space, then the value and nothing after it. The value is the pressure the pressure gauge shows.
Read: 550 psi
